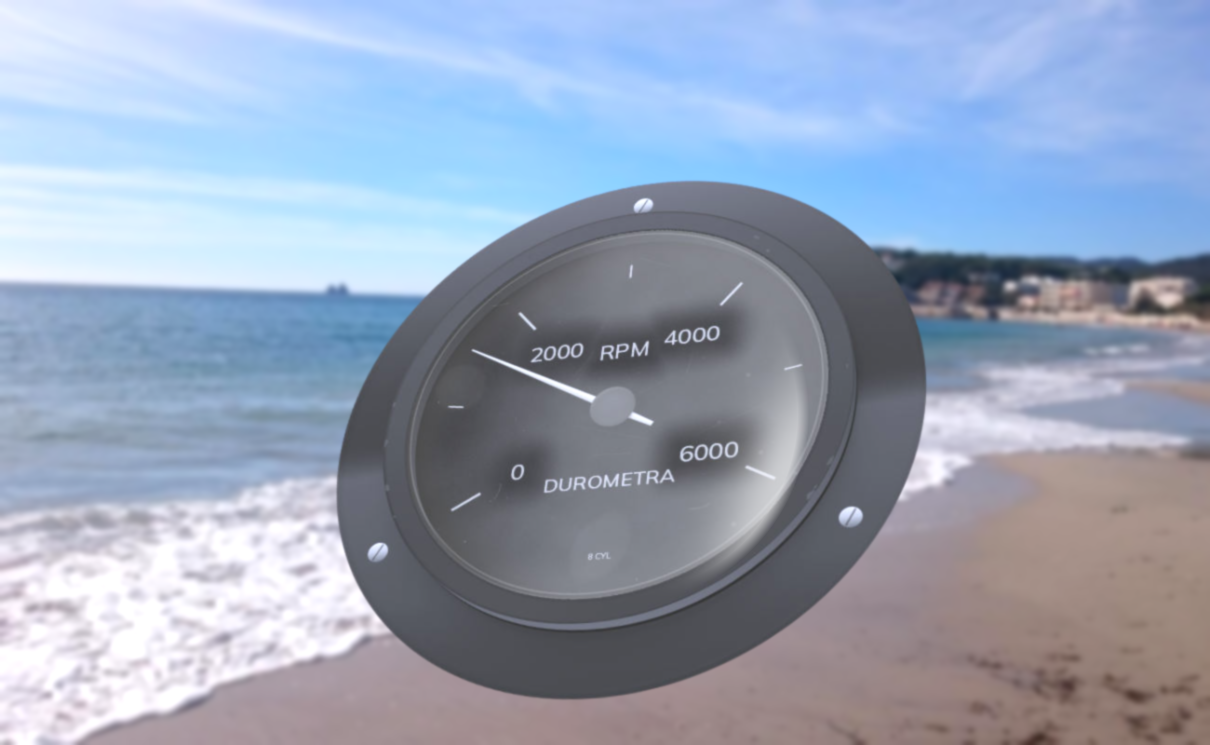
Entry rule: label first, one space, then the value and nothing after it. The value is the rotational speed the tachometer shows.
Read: 1500 rpm
